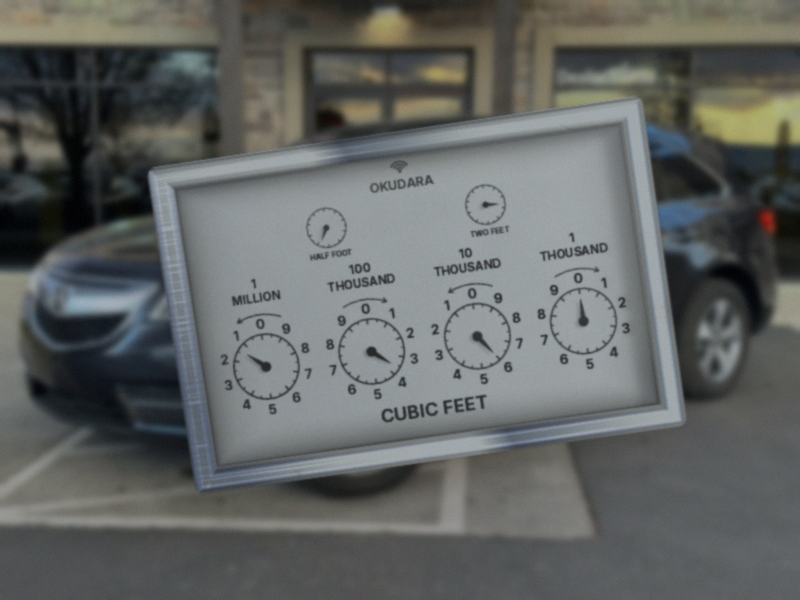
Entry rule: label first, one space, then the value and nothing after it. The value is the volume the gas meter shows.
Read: 136000 ft³
